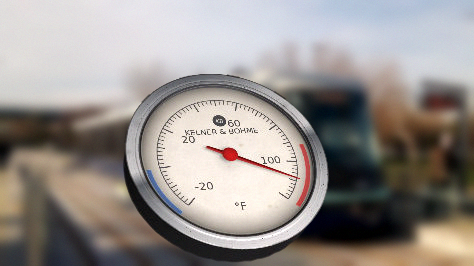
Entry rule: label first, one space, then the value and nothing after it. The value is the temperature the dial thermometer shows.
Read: 110 °F
